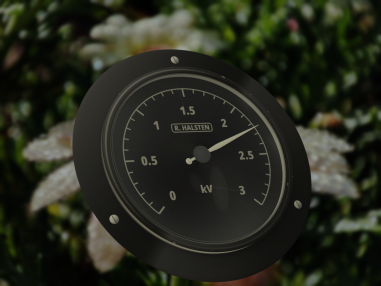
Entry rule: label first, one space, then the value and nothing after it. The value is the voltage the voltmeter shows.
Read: 2.25 kV
